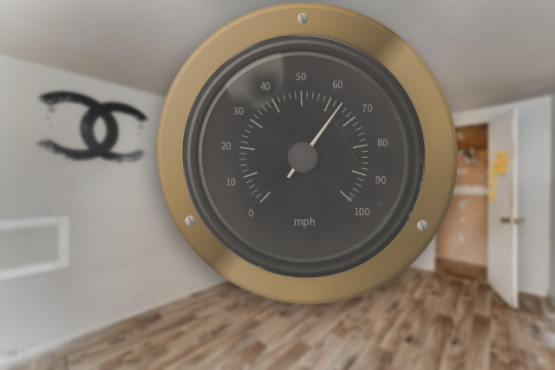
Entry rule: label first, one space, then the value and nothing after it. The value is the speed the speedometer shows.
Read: 64 mph
